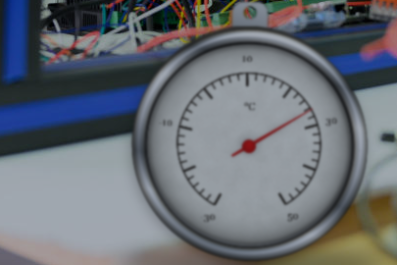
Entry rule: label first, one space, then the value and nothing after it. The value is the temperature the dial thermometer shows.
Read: 26 °C
